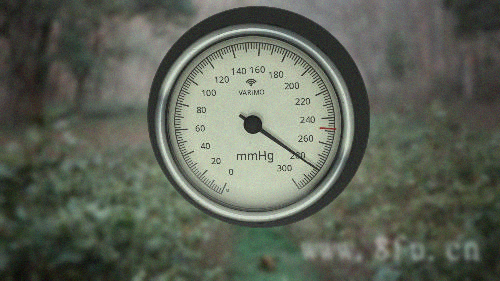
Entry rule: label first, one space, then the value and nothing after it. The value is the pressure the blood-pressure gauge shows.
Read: 280 mmHg
